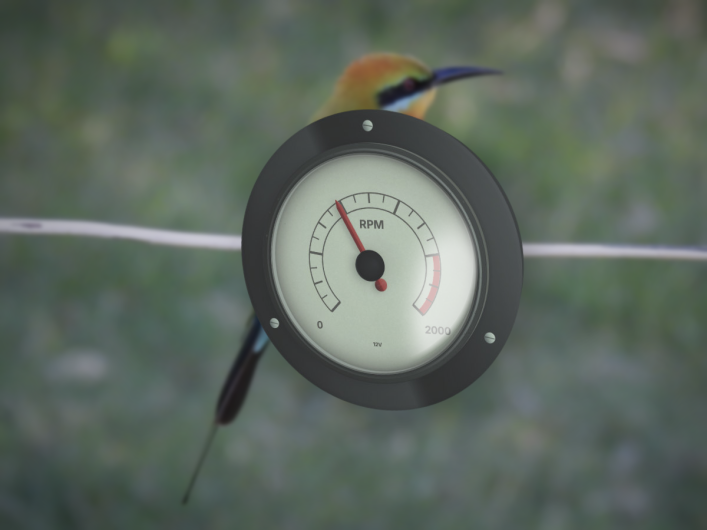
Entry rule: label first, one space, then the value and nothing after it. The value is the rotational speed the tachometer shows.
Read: 800 rpm
